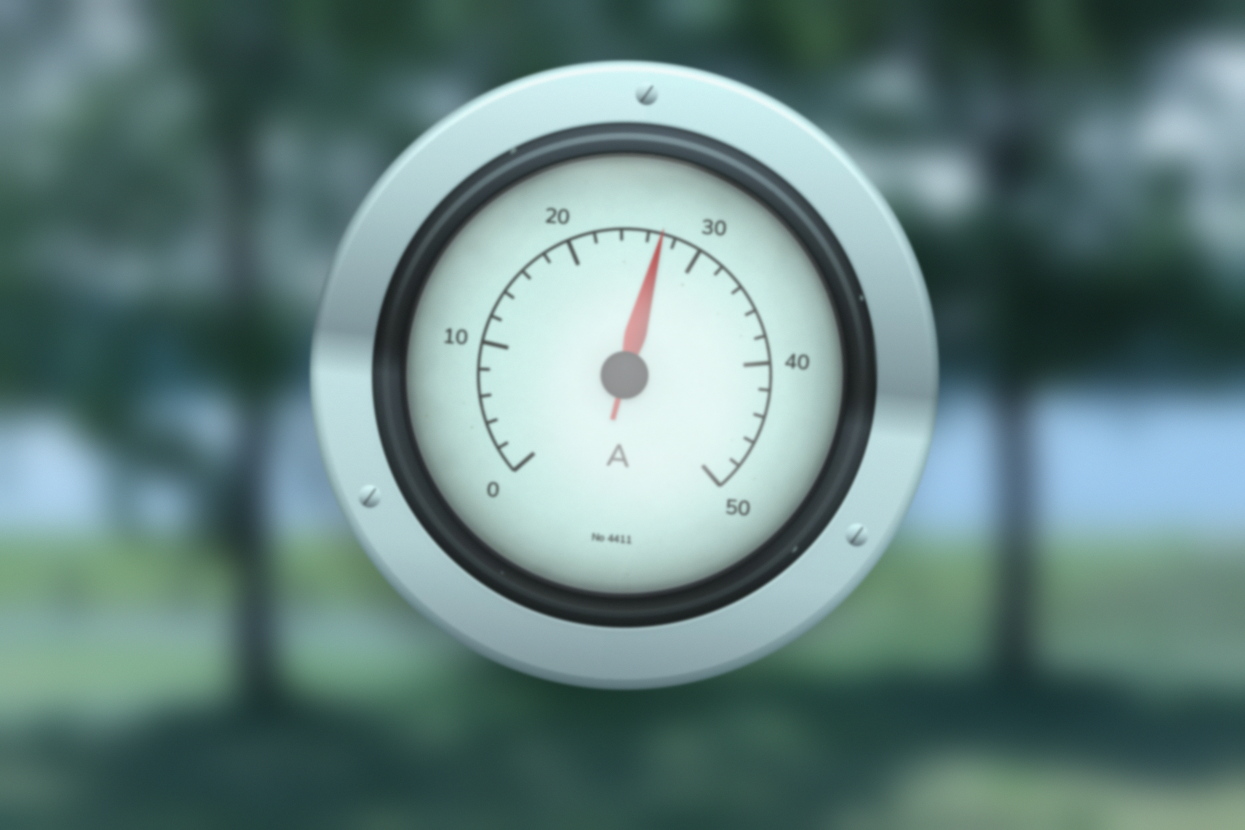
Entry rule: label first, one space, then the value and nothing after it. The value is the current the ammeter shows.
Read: 27 A
